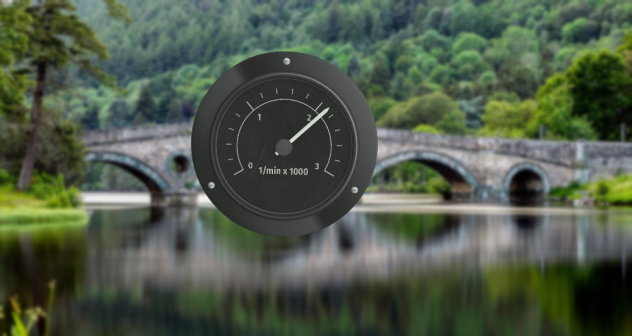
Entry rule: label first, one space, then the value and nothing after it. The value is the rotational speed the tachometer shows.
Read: 2100 rpm
